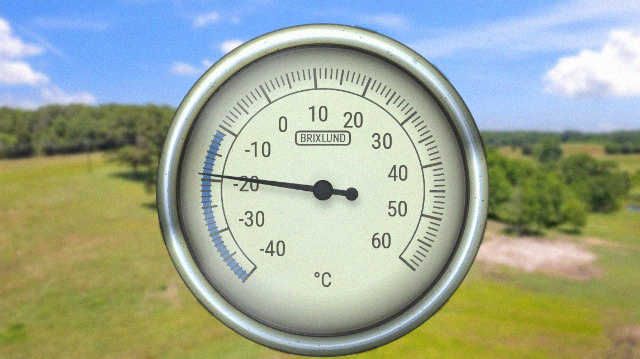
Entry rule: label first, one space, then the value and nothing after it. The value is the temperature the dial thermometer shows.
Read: -19 °C
